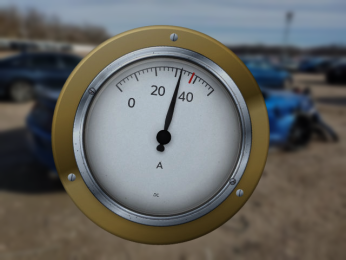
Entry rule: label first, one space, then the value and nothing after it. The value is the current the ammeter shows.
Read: 32 A
